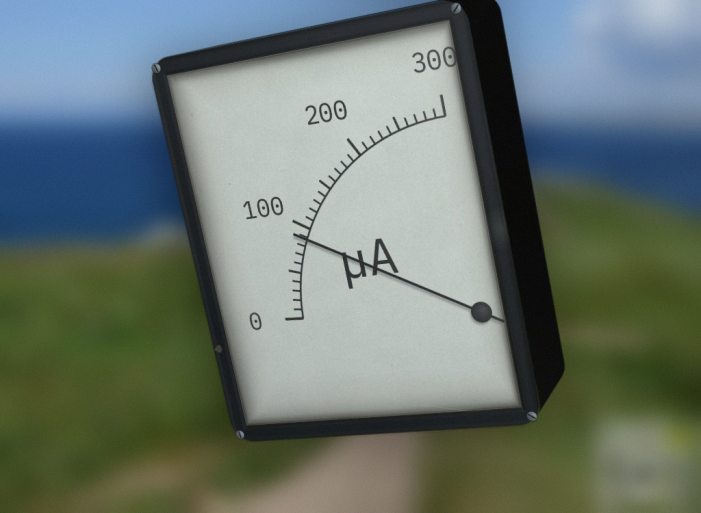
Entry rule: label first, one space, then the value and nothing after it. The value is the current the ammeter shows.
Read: 90 µA
